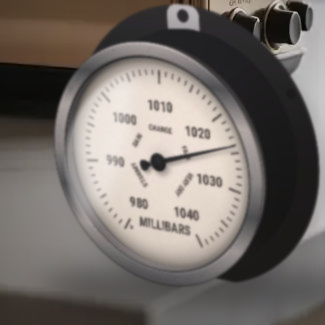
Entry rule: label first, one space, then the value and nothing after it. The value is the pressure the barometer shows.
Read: 1024 mbar
